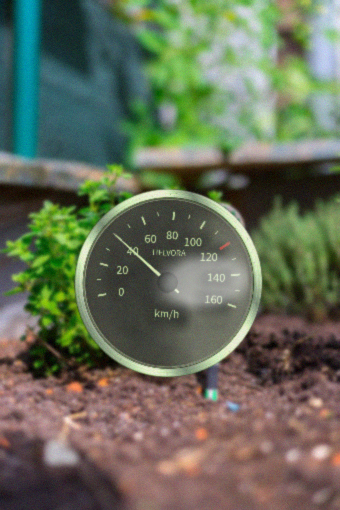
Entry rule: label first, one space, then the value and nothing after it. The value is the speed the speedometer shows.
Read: 40 km/h
